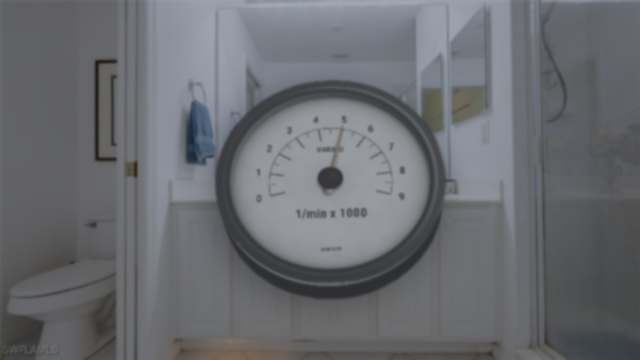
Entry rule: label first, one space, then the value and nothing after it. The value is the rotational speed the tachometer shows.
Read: 5000 rpm
